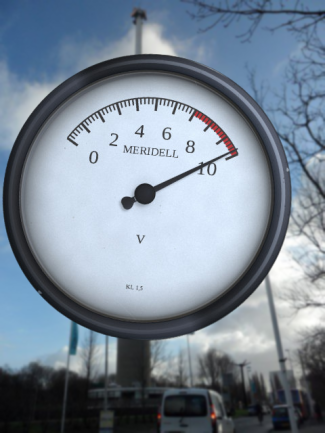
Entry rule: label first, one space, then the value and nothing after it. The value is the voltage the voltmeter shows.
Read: 9.8 V
